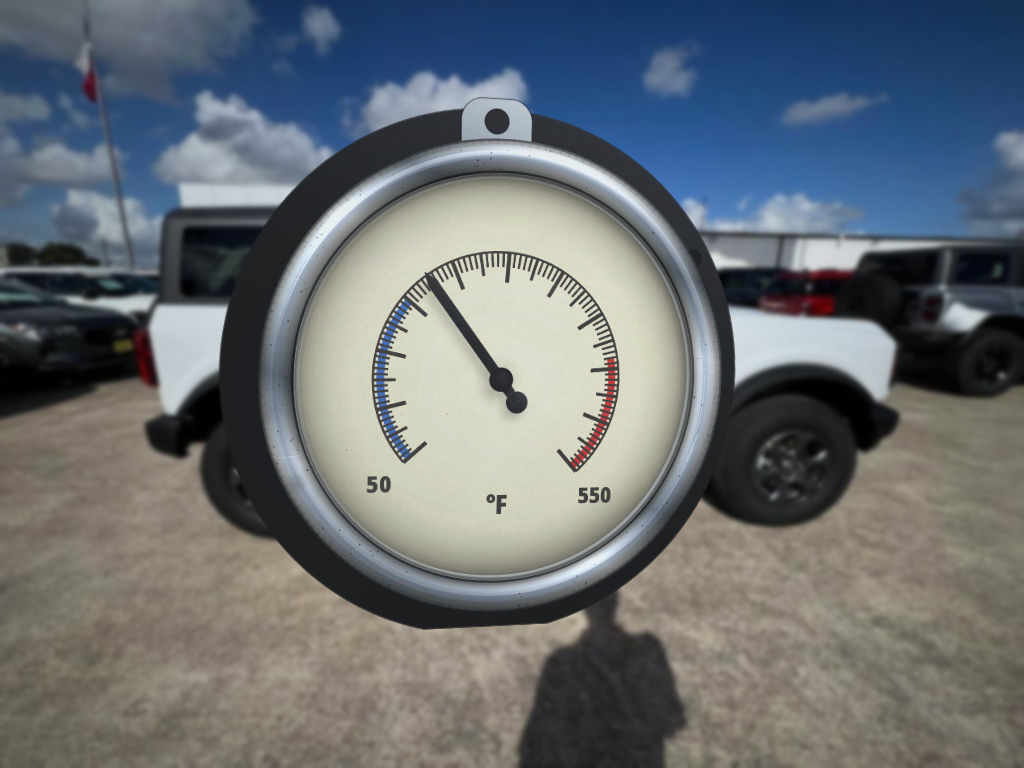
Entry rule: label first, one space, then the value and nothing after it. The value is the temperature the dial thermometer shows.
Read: 225 °F
